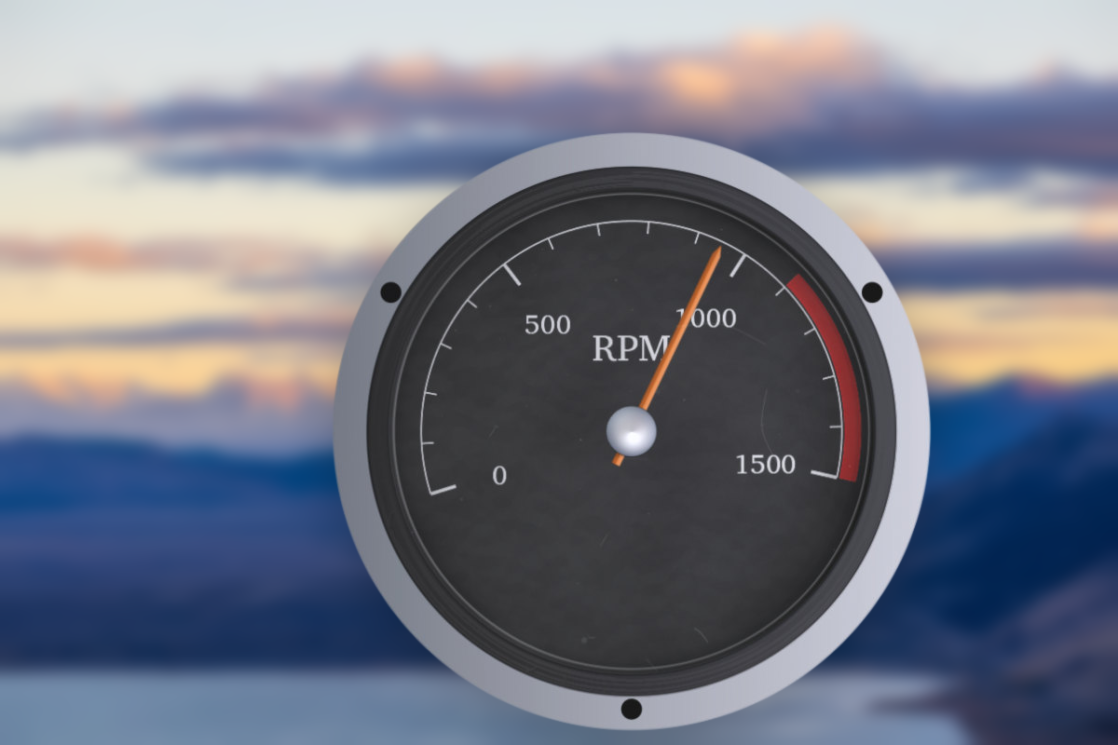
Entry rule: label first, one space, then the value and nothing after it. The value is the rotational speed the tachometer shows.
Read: 950 rpm
